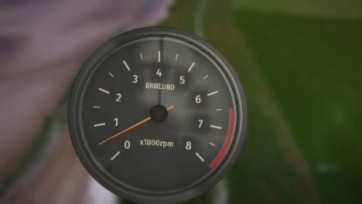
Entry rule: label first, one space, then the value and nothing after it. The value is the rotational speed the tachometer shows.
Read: 500 rpm
